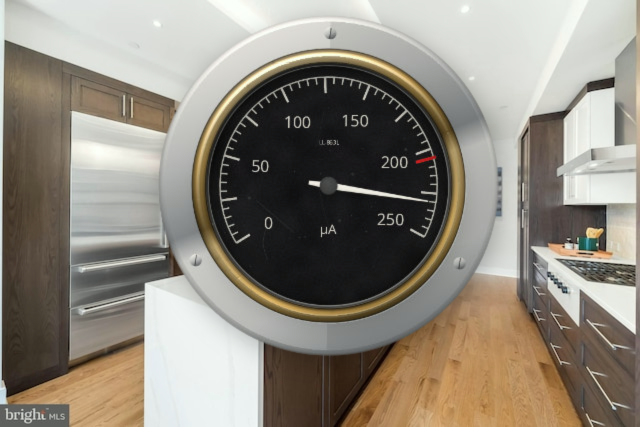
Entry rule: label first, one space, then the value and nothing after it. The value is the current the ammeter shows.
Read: 230 µA
